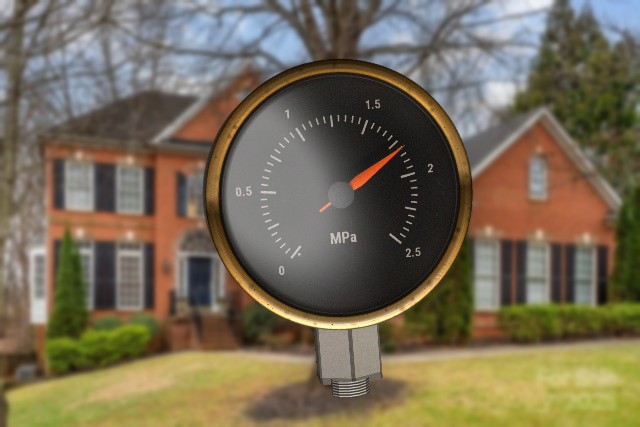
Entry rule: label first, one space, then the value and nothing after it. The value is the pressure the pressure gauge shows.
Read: 1.8 MPa
